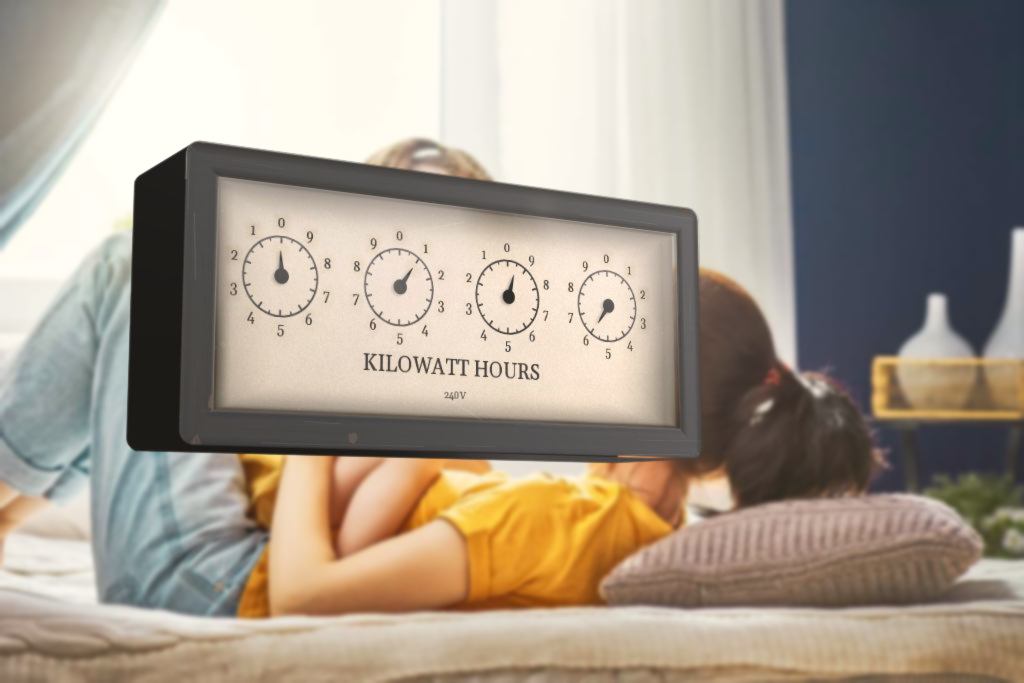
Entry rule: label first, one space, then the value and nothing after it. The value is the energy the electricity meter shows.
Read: 96 kWh
